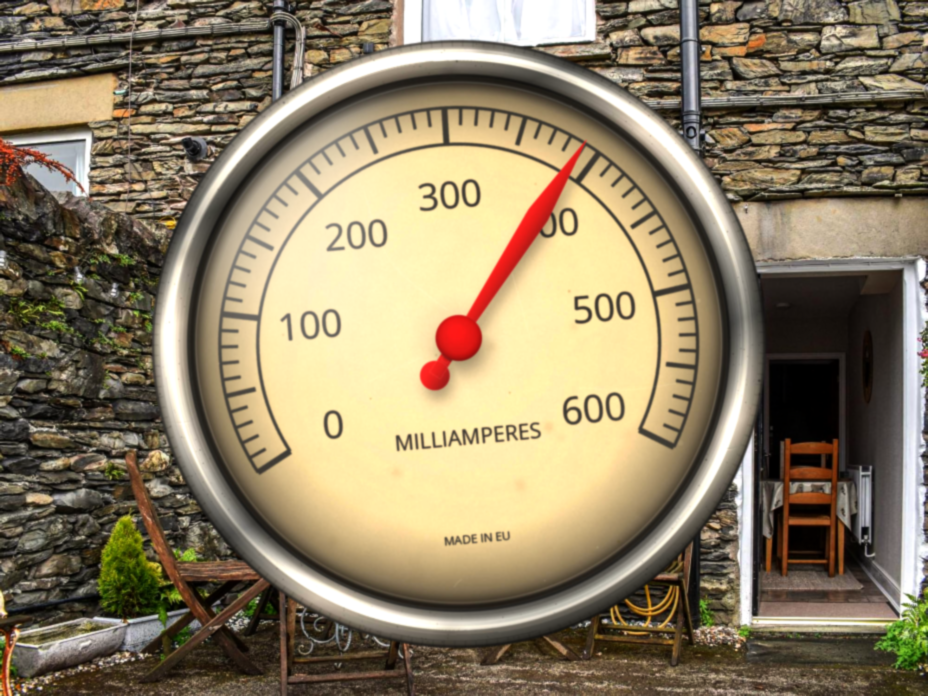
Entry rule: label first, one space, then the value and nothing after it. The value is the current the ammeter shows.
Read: 390 mA
